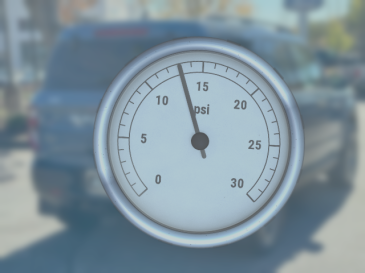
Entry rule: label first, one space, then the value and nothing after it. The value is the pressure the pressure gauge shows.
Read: 13 psi
